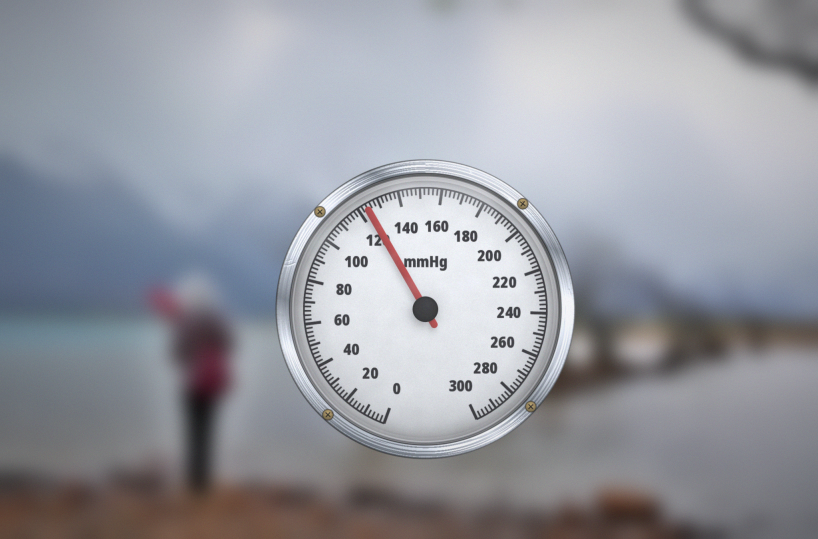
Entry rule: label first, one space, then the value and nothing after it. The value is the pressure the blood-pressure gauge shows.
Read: 124 mmHg
